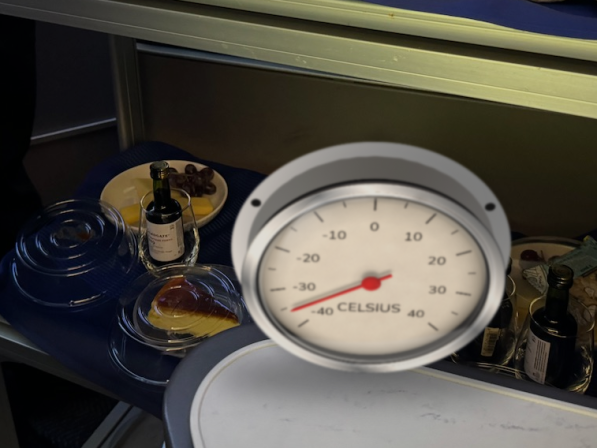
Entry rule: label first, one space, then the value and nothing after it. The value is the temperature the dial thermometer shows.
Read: -35 °C
